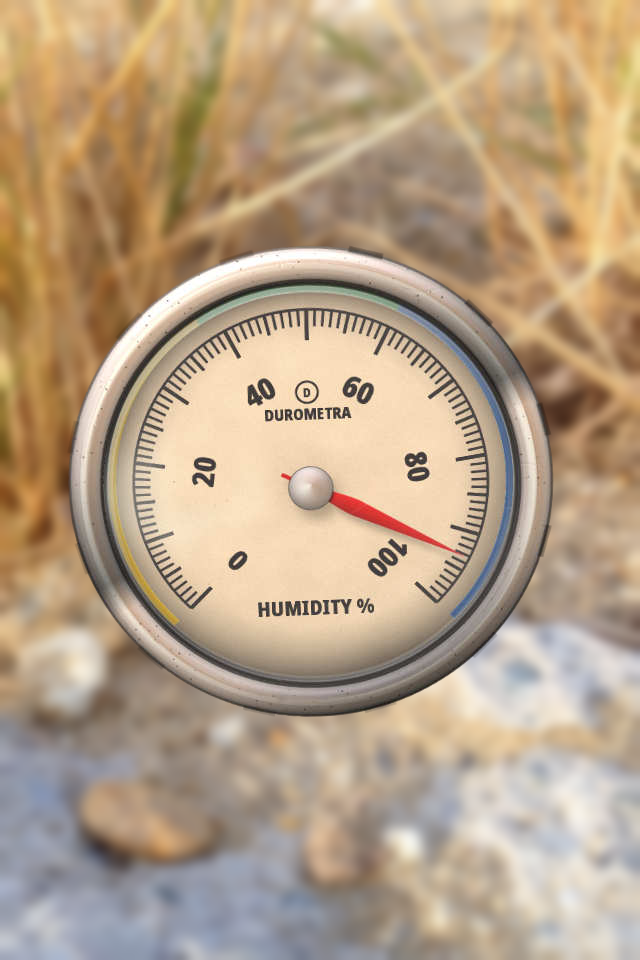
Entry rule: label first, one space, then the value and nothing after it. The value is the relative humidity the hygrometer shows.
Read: 93 %
